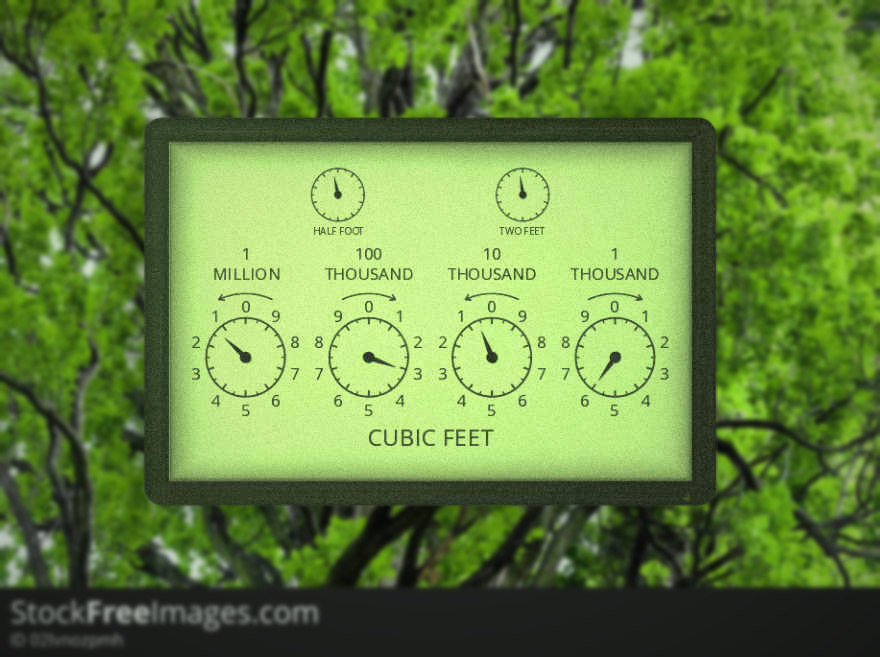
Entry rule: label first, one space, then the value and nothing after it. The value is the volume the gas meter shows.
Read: 130600 ft³
